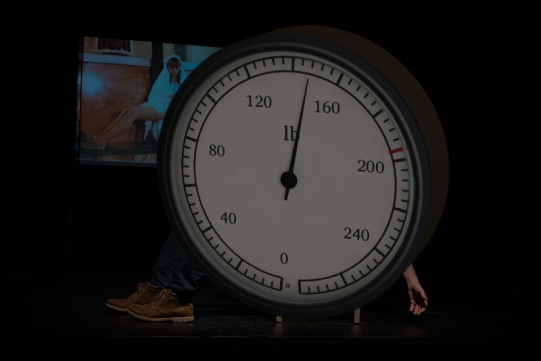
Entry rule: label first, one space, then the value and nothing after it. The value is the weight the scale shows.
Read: 148 lb
